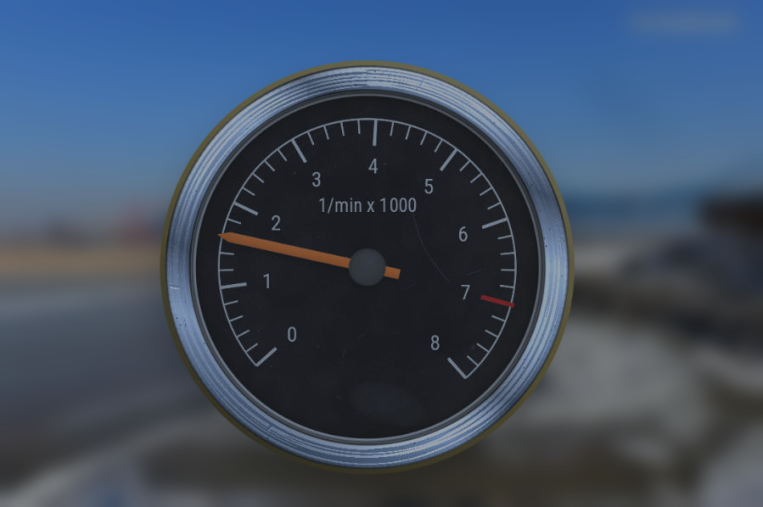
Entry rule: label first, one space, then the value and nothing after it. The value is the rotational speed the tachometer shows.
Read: 1600 rpm
